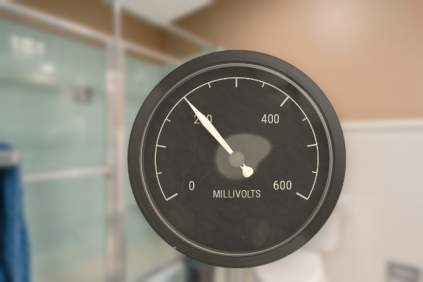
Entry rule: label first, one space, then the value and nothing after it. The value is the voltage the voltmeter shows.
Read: 200 mV
